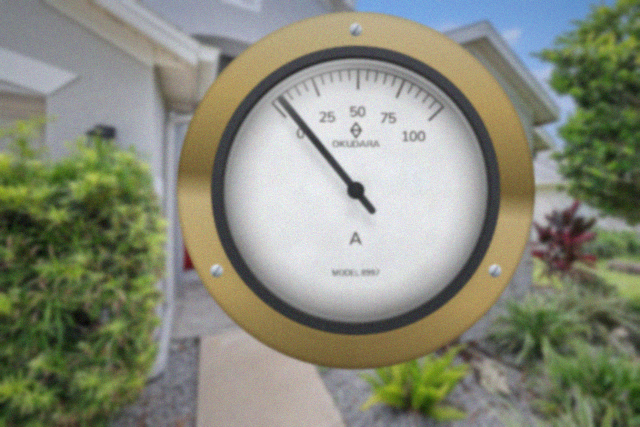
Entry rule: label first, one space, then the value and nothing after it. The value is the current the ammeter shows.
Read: 5 A
